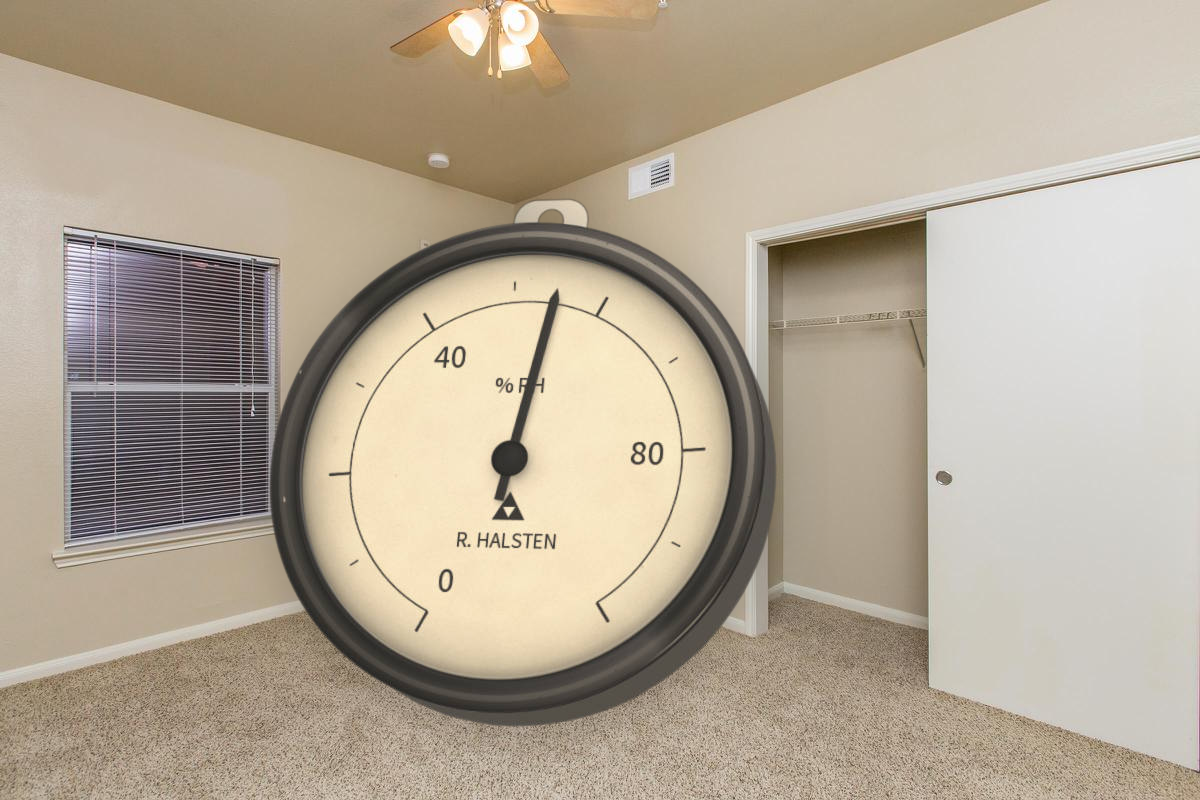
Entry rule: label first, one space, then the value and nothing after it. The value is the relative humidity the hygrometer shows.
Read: 55 %
